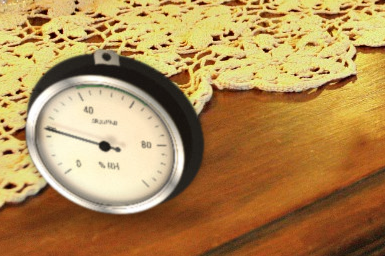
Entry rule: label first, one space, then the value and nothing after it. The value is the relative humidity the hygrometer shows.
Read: 20 %
